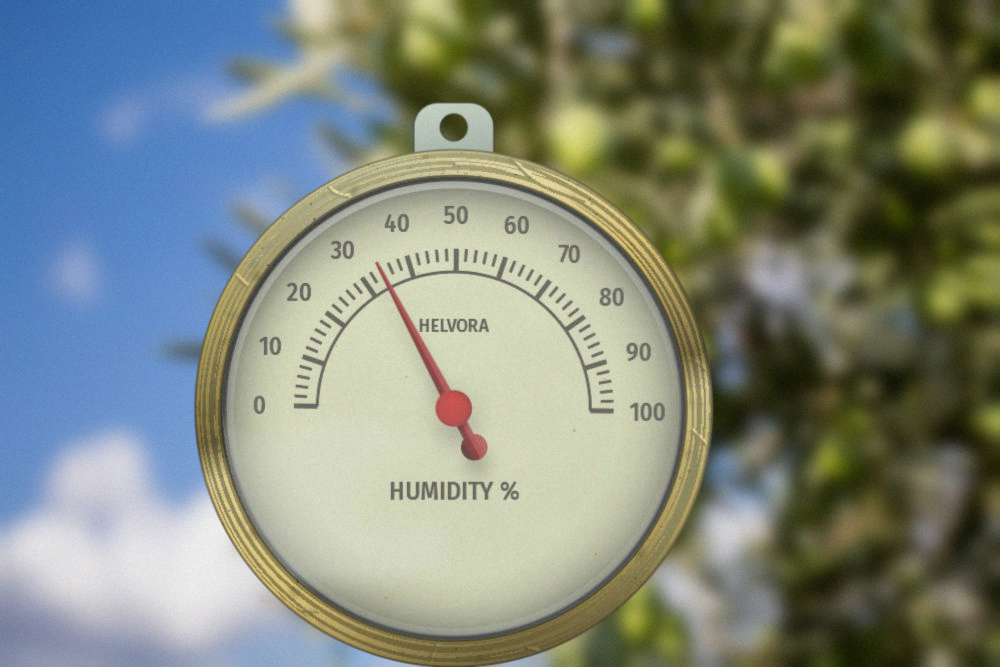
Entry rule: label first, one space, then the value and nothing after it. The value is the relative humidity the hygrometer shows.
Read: 34 %
